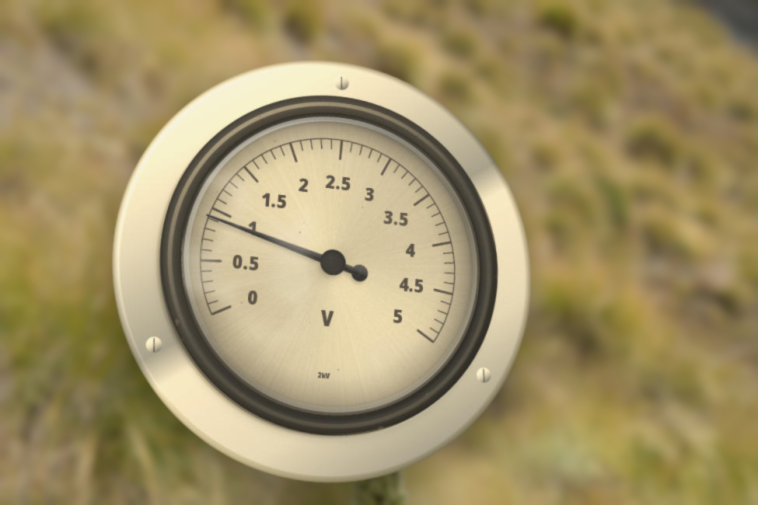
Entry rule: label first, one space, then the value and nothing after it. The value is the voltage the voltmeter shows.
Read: 0.9 V
